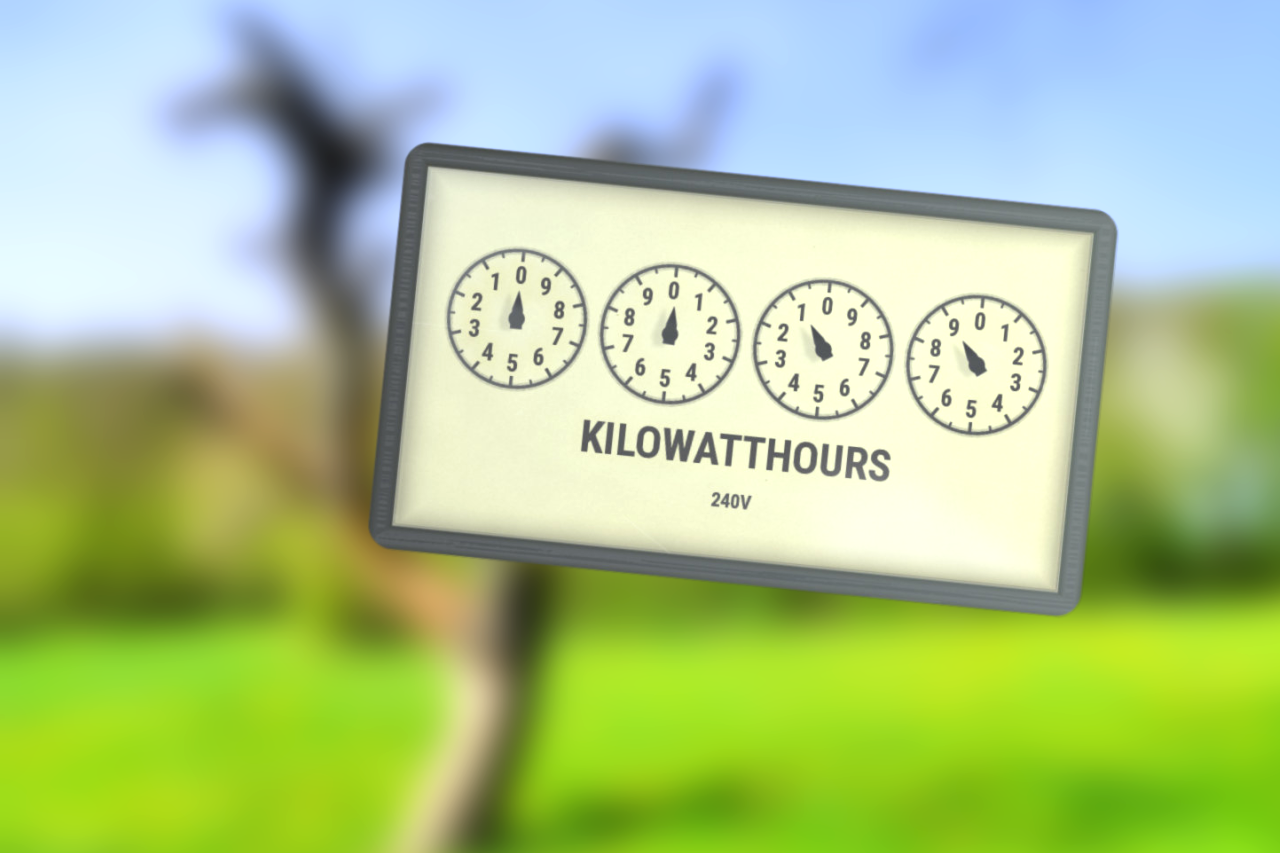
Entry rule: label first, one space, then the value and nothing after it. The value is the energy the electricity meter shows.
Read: 9 kWh
